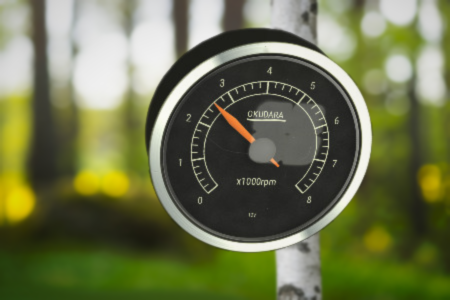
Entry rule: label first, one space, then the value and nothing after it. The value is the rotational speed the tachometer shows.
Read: 2600 rpm
